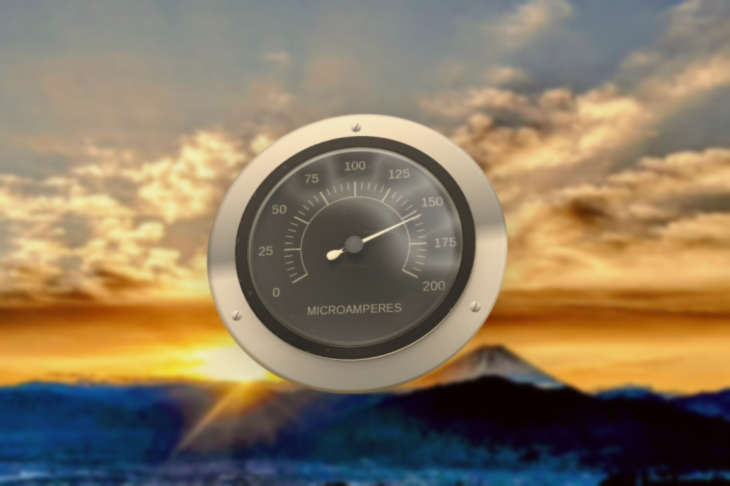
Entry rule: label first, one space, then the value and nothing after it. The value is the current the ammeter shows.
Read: 155 µA
